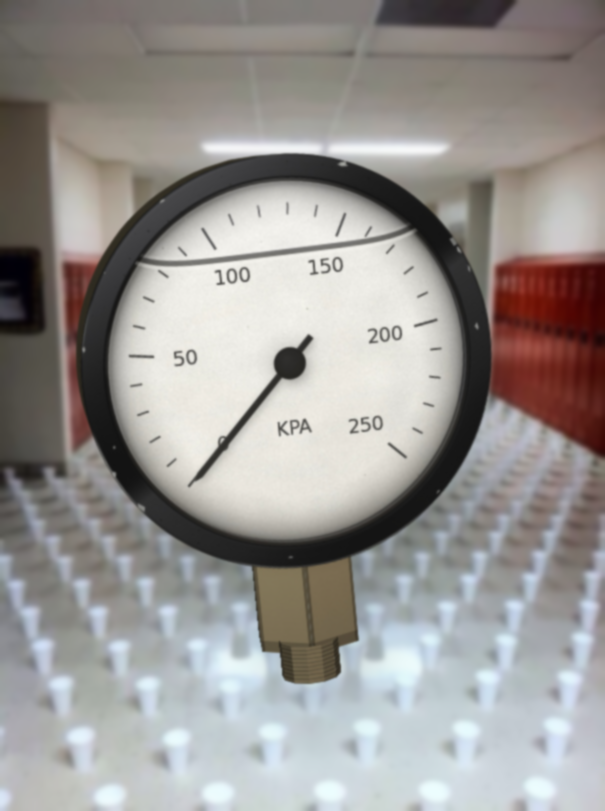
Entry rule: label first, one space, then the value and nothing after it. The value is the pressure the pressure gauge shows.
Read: 0 kPa
